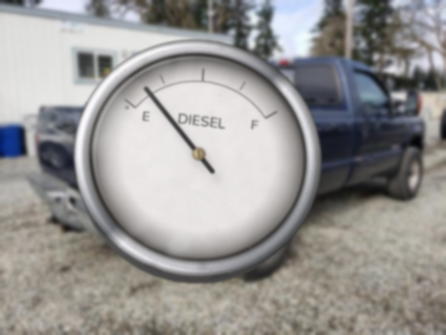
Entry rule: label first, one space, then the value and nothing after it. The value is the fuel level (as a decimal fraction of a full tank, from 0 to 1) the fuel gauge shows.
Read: 0.125
